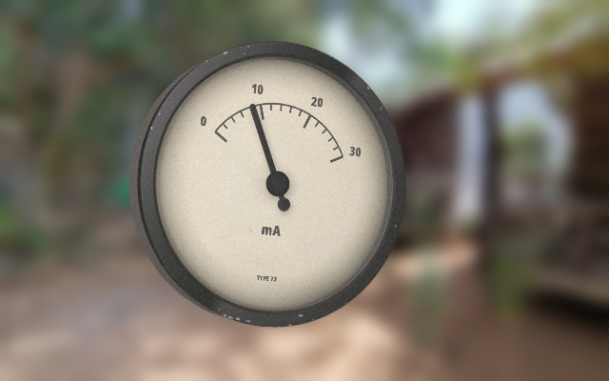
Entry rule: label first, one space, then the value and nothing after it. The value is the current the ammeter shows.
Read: 8 mA
